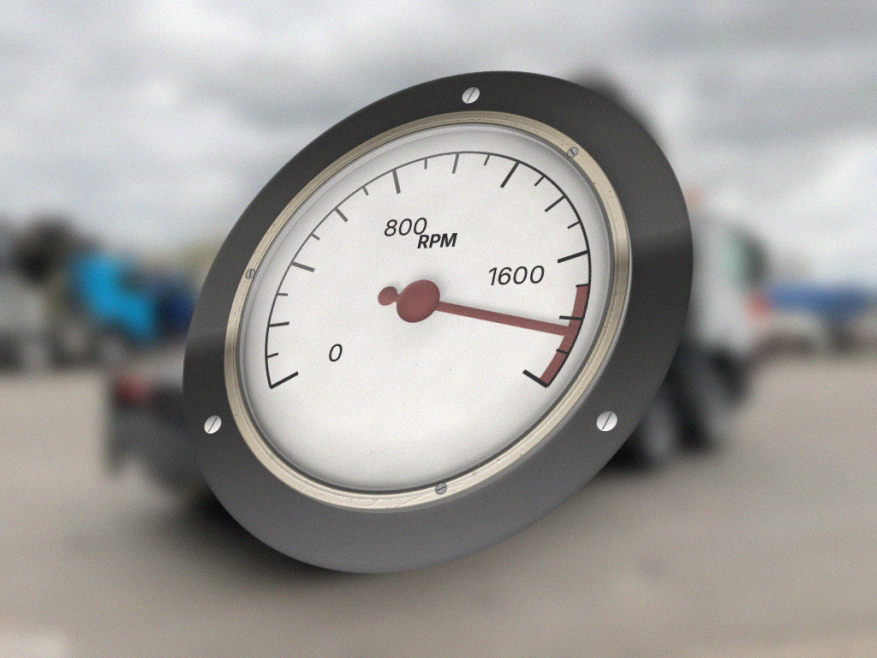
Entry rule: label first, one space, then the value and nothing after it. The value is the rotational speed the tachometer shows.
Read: 1850 rpm
